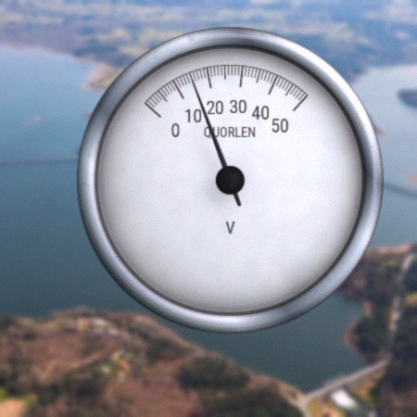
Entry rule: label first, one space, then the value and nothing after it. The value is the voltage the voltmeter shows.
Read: 15 V
